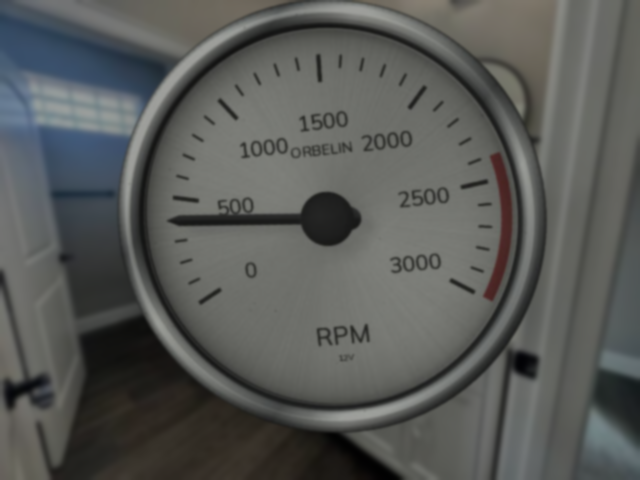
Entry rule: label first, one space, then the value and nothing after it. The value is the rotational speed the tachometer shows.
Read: 400 rpm
